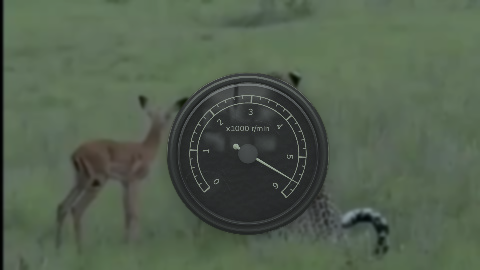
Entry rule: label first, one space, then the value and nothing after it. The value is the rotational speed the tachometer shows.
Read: 5600 rpm
